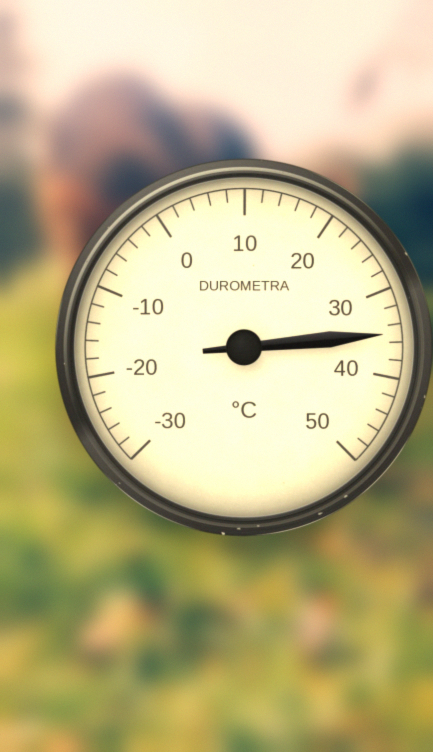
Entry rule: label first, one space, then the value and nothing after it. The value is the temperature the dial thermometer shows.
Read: 35 °C
